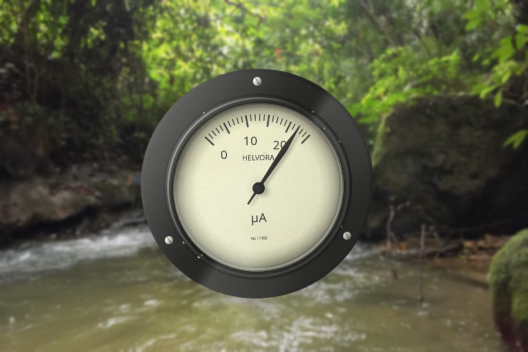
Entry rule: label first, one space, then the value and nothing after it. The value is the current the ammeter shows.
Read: 22 µA
